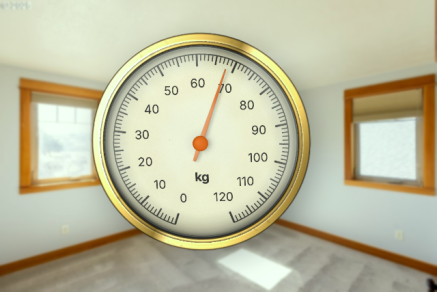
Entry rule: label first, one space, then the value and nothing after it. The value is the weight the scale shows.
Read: 68 kg
